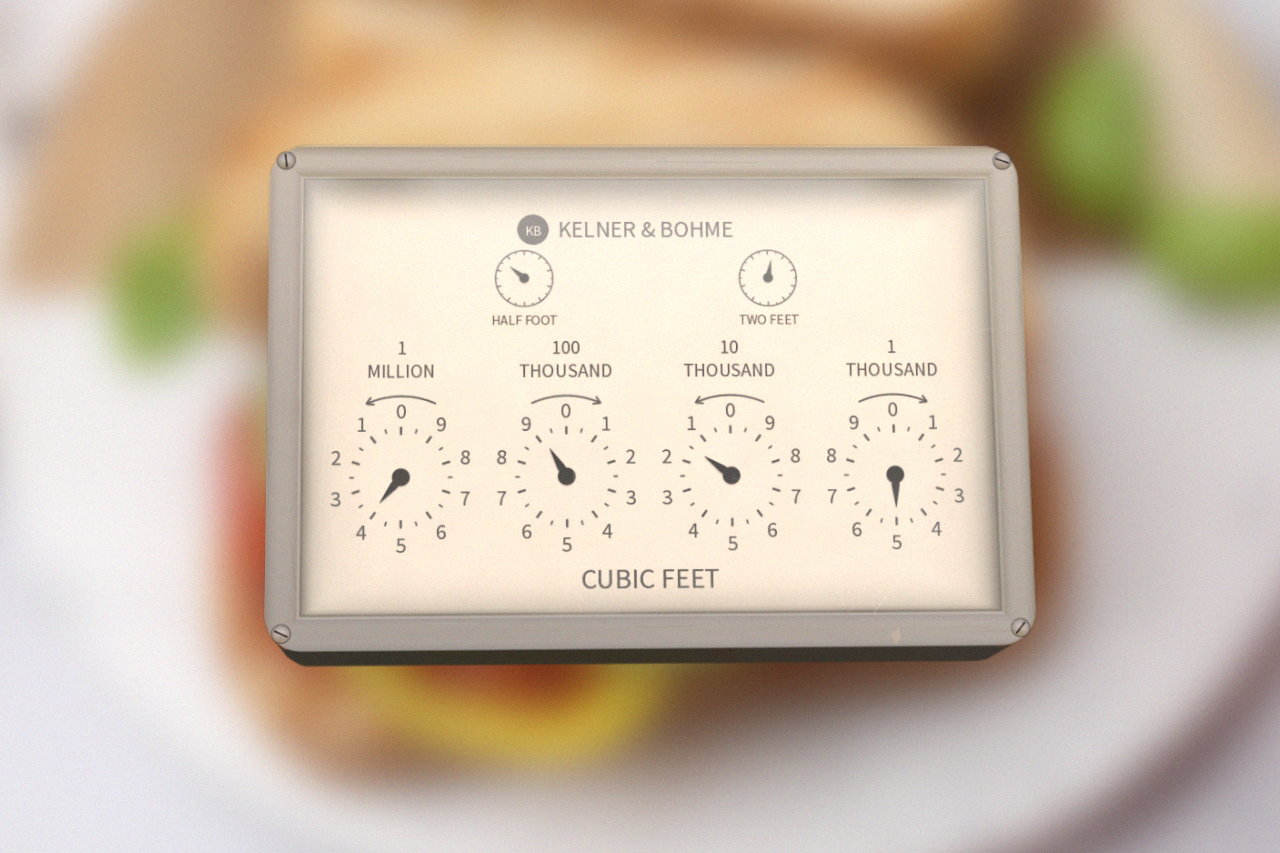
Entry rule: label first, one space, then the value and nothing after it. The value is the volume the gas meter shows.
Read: 391500 ft³
